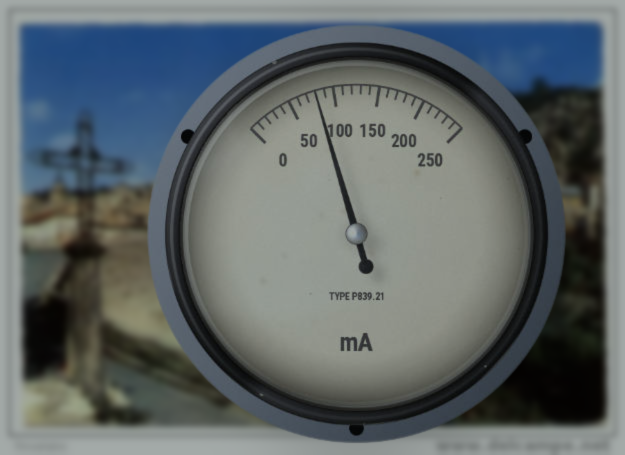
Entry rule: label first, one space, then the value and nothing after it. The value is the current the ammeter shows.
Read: 80 mA
